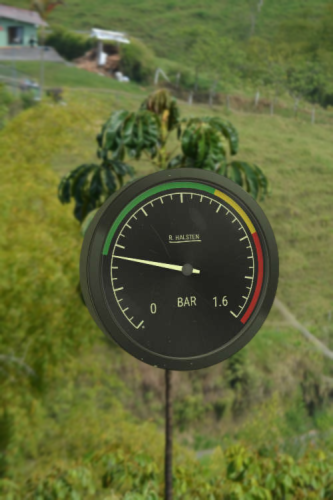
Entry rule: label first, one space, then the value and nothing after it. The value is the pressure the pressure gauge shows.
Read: 0.35 bar
